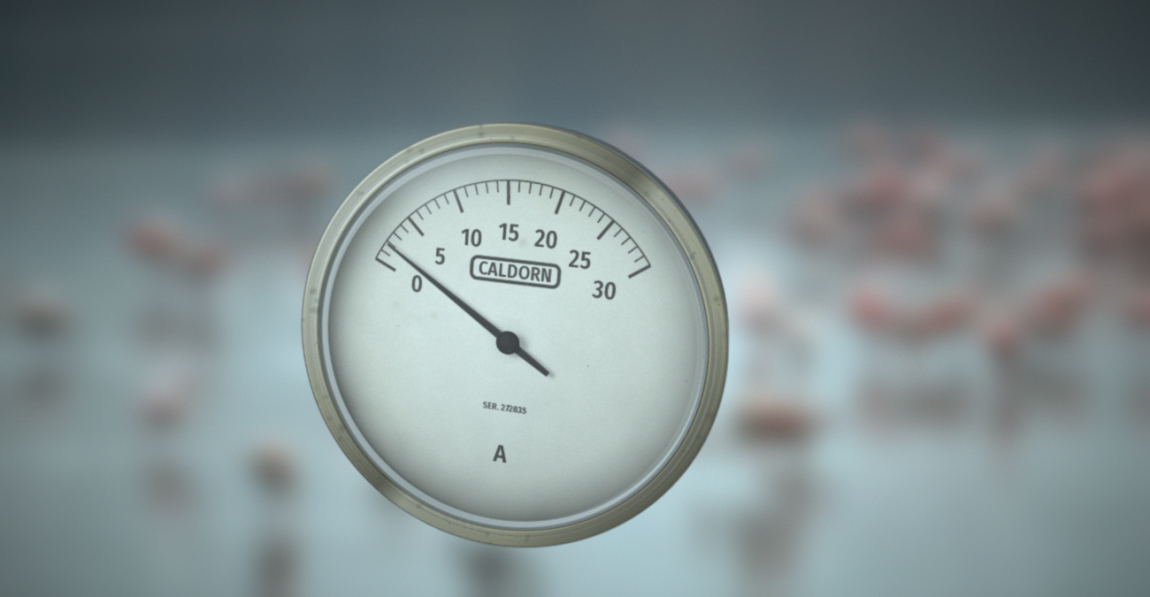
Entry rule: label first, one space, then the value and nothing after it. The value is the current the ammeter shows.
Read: 2 A
